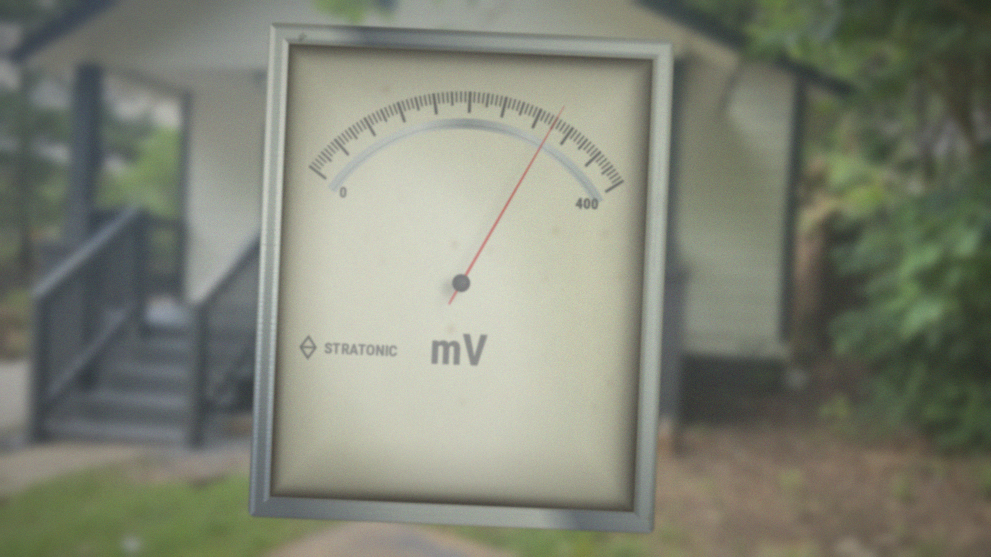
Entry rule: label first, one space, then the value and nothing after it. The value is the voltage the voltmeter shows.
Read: 300 mV
